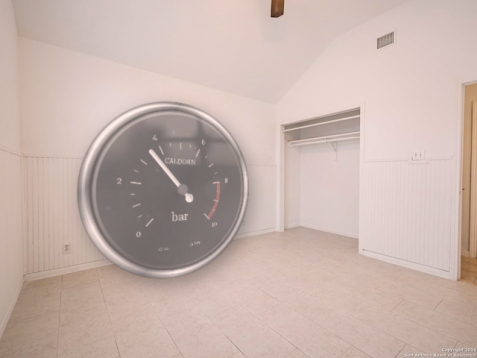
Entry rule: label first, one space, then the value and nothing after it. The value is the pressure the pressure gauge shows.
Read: 3.5 bar
